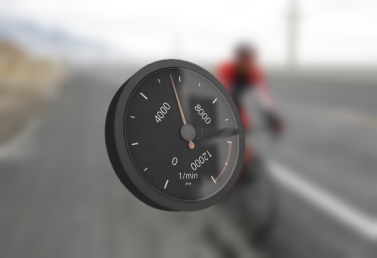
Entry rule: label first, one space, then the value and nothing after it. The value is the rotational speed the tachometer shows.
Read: 5500 rpm
